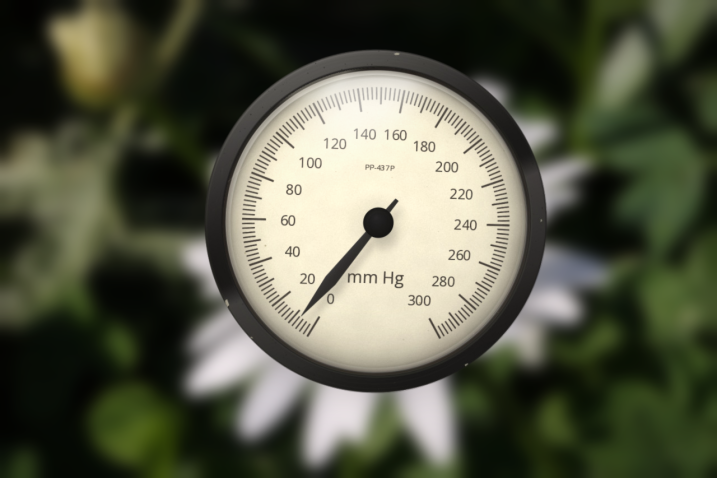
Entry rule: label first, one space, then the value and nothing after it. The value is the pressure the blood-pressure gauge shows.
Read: 8 mmHg
